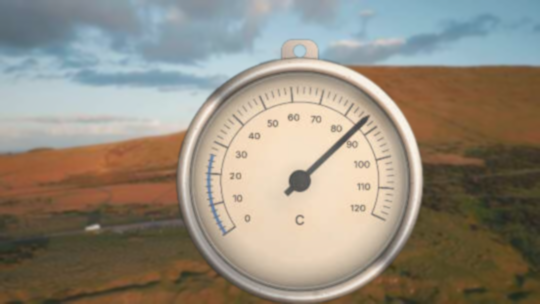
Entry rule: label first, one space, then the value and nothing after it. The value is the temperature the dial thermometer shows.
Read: 86 °C
